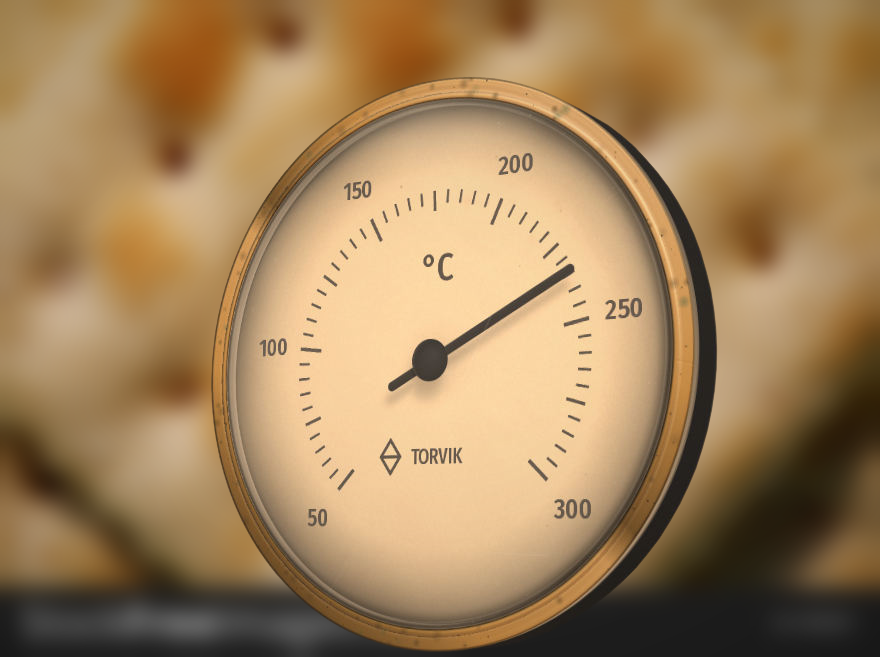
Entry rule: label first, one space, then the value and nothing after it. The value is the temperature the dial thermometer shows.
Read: 235 °C
